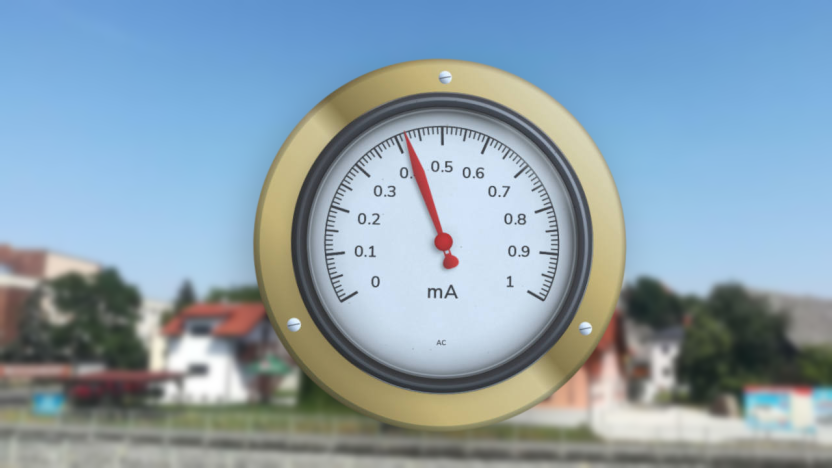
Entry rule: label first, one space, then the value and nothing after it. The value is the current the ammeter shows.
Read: 0.42 mA
